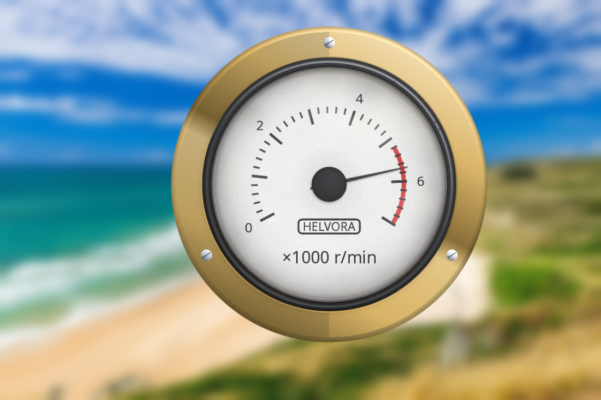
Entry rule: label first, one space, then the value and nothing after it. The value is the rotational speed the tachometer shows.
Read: 5700 rpm
